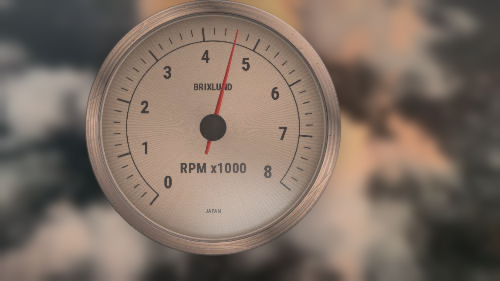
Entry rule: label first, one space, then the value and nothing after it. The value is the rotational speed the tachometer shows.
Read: 4600 rpm
